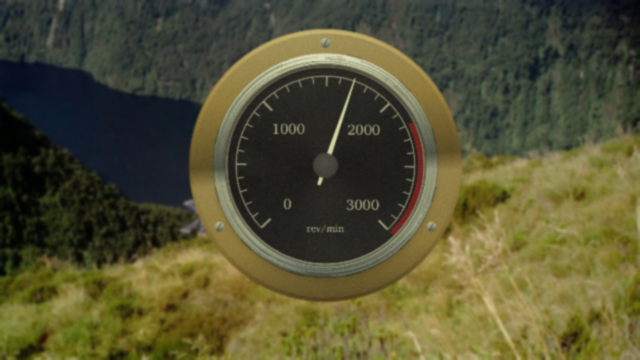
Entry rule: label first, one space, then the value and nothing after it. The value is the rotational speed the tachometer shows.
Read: 1700 rpm
